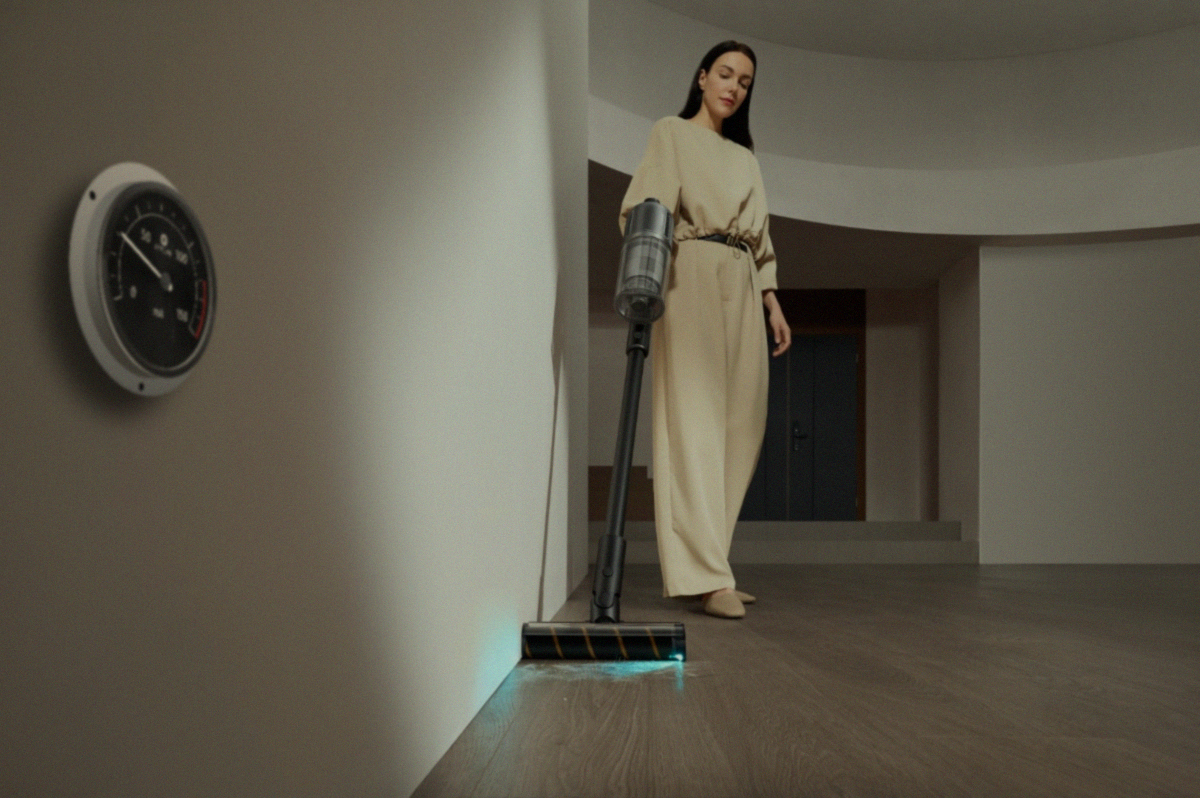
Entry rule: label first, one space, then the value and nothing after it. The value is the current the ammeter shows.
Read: 30 mA
